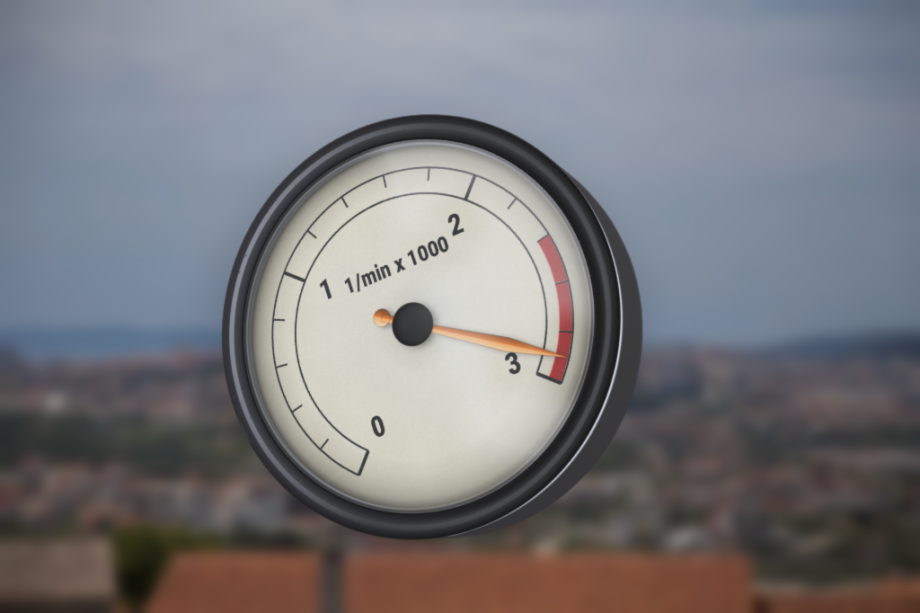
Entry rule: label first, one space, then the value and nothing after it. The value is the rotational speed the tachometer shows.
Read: 2900 rpm
